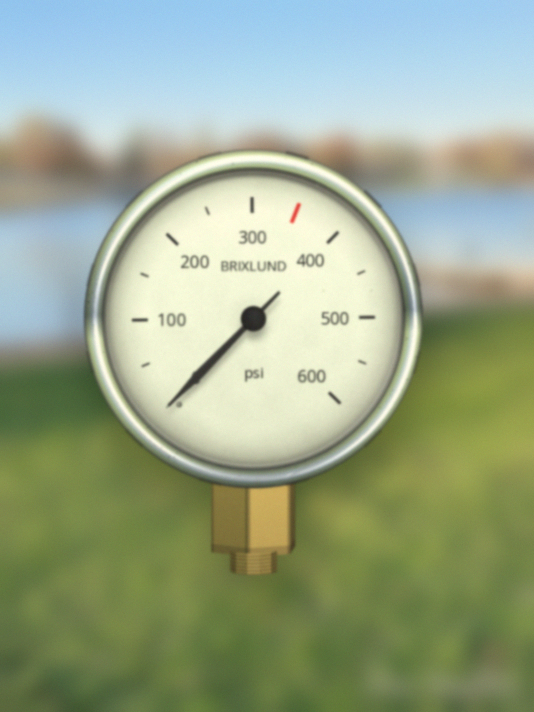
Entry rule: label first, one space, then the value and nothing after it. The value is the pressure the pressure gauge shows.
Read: 0 psi
